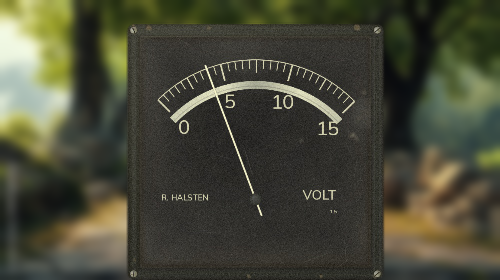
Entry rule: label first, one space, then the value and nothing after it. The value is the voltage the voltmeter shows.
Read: 4 V
